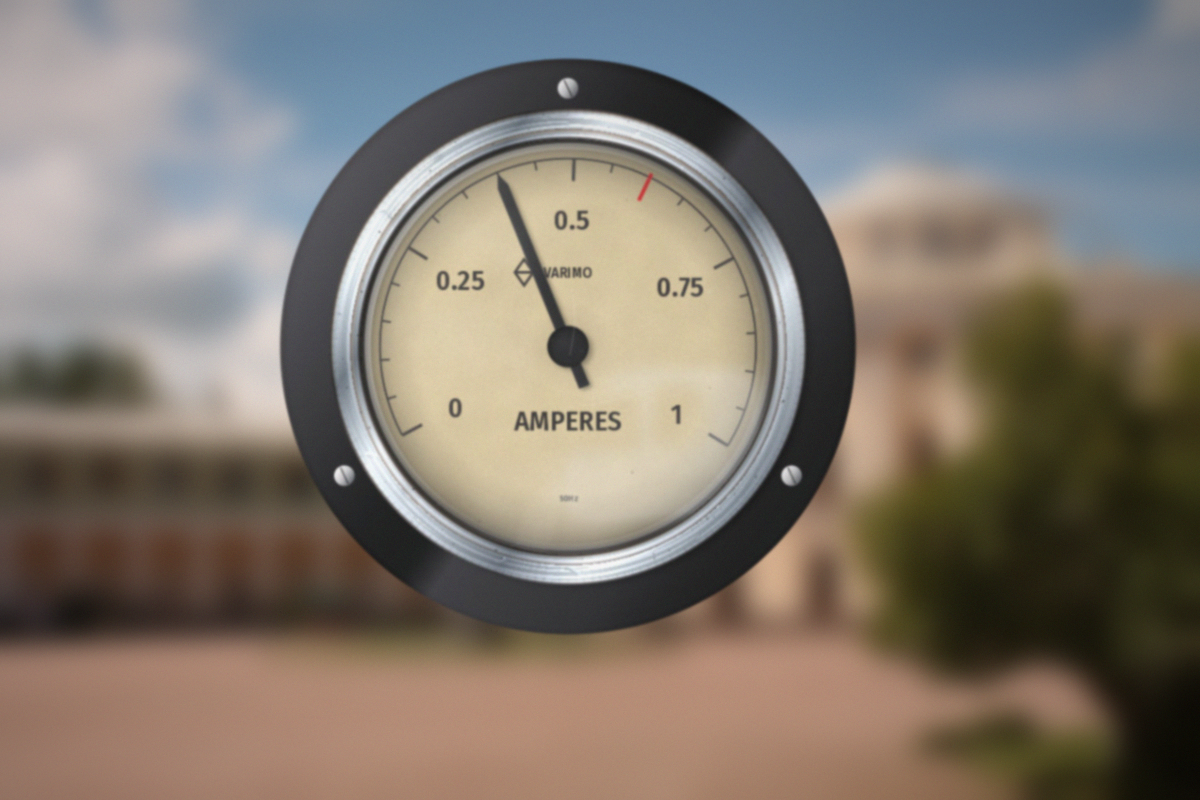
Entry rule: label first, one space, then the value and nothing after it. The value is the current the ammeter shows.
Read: 0.4 A
